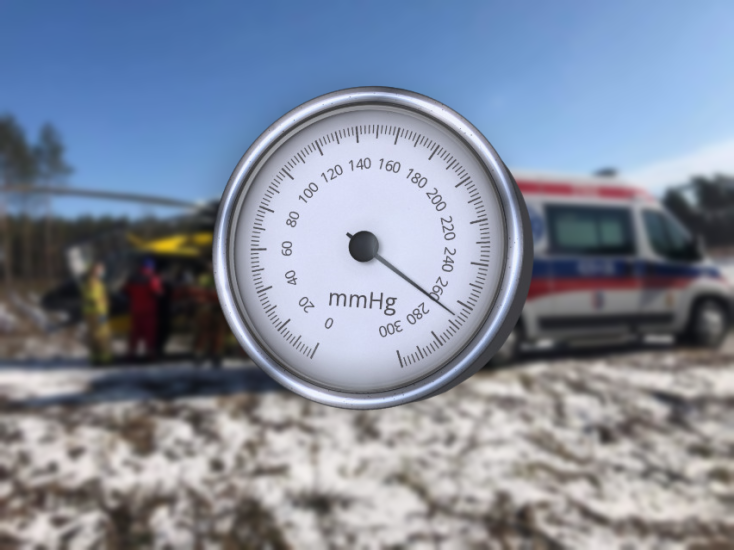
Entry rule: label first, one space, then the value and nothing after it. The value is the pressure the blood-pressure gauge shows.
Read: 266 mmHg
